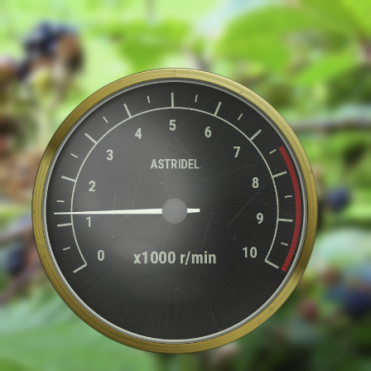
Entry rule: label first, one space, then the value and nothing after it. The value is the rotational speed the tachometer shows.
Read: 1250 rpm
